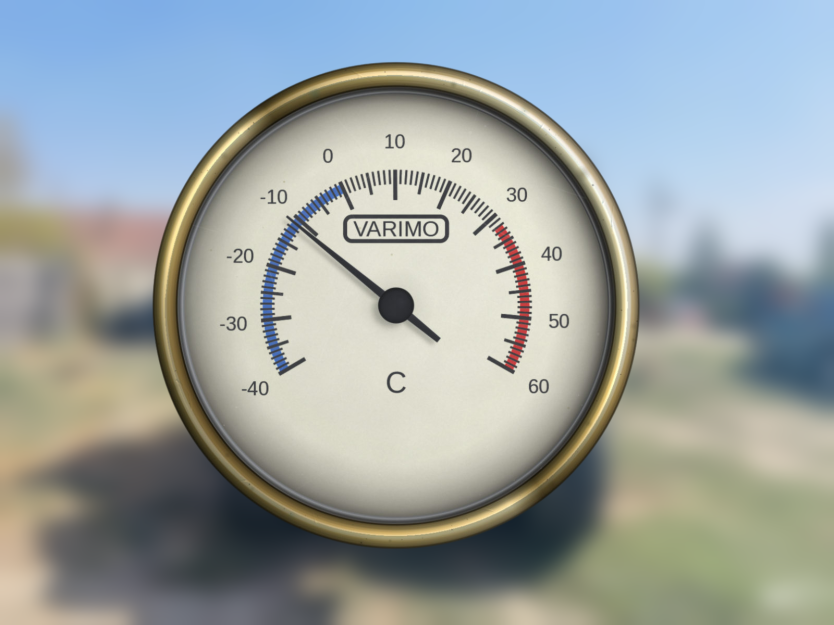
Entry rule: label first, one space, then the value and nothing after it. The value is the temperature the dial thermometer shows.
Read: -11 °C
